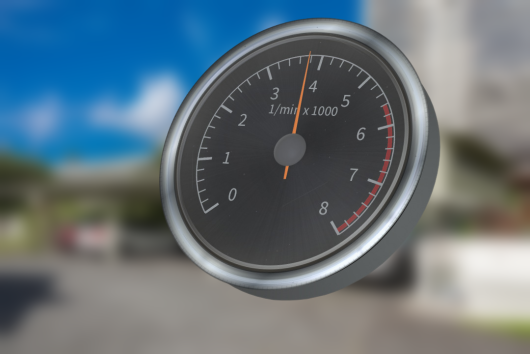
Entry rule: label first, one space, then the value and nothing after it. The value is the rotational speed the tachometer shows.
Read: 3800 rpm
